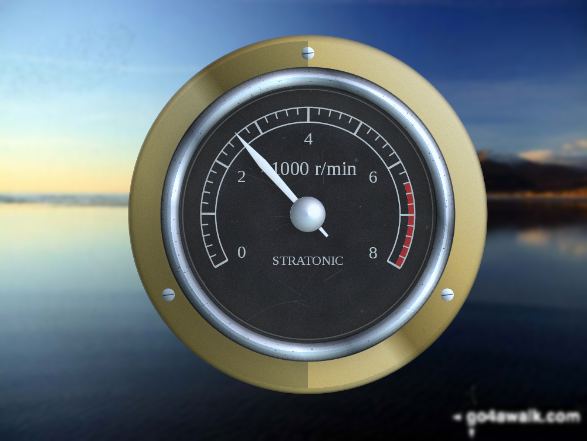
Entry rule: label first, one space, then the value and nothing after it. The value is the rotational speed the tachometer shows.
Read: 2600 rpm
